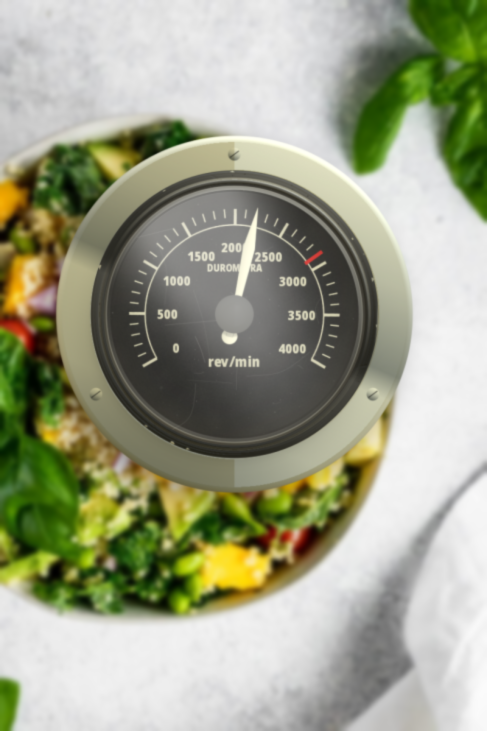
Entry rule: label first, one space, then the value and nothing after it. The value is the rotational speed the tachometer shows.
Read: 2200 rpm
